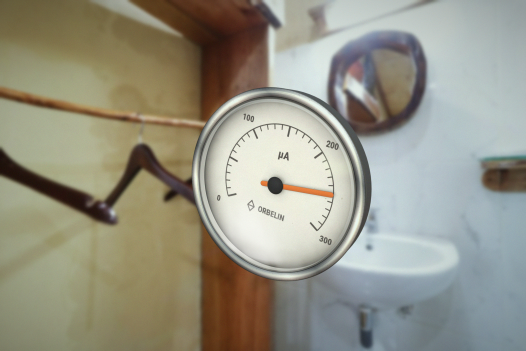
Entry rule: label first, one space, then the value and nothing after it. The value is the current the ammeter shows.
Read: 250 µA
